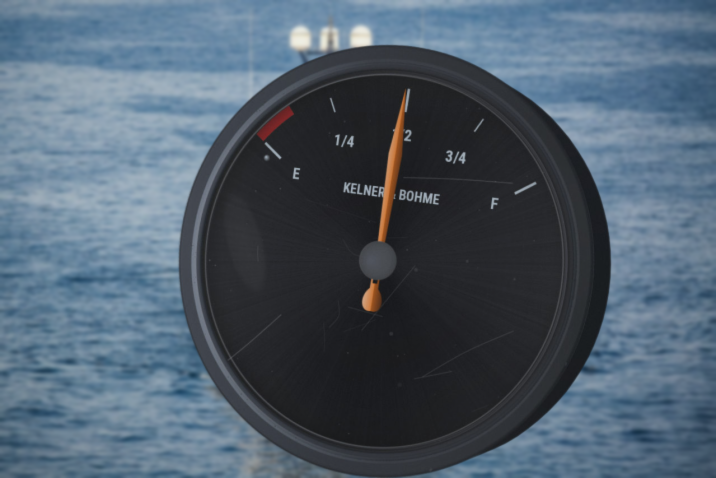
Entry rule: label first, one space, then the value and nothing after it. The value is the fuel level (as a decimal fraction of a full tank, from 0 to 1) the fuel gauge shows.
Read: 0.5
